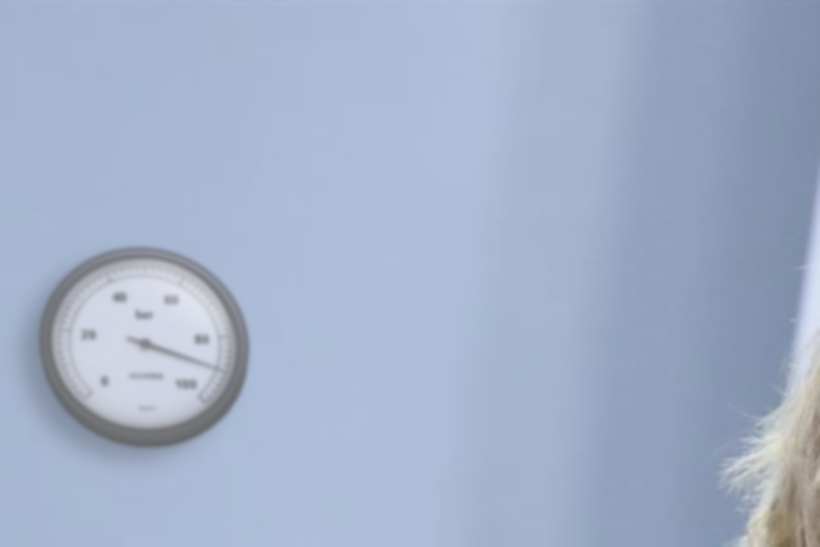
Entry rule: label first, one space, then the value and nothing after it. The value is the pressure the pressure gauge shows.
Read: 90 bar
